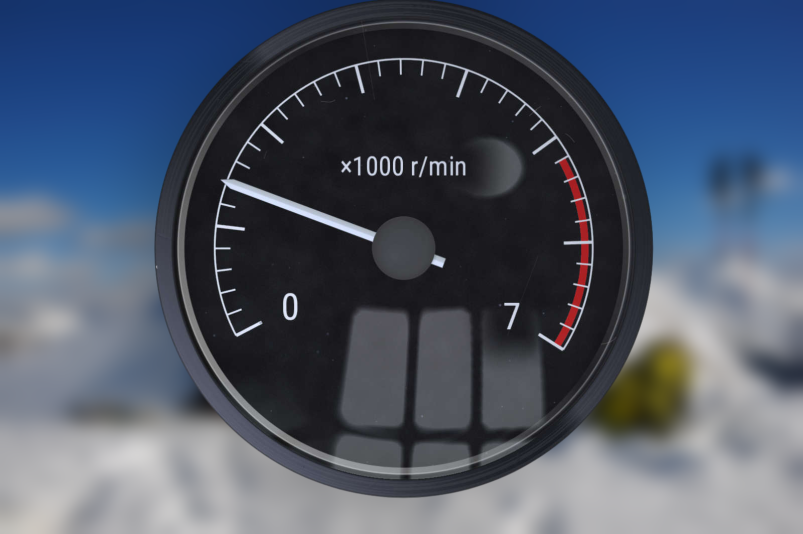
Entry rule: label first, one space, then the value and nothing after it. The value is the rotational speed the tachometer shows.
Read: 1400 rpm
